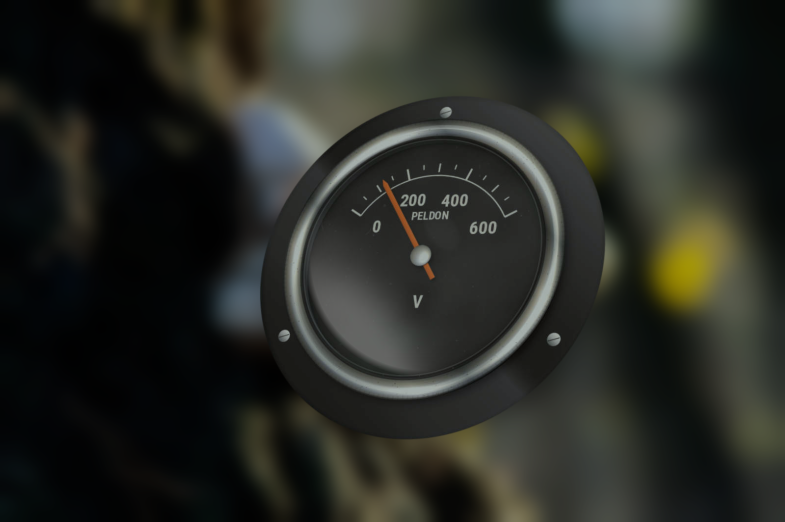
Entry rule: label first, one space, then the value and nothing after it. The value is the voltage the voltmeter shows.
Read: 125 V
